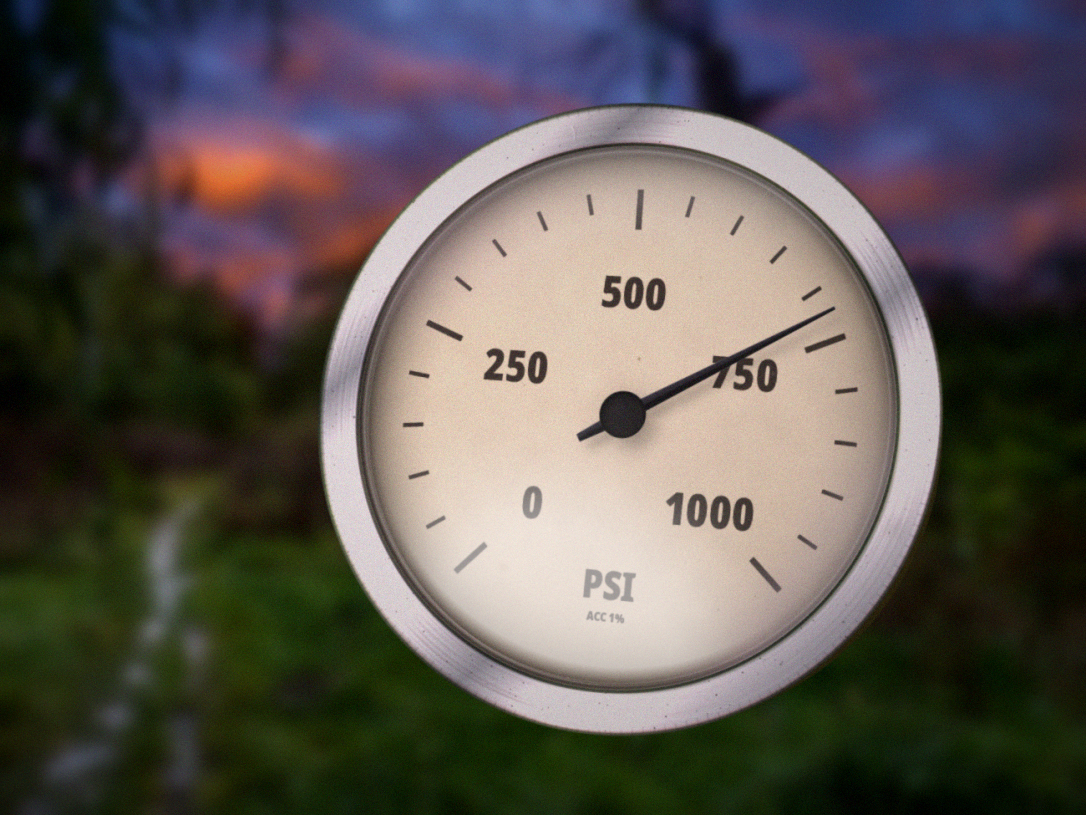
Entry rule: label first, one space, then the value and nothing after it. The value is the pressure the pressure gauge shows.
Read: 725 psi
